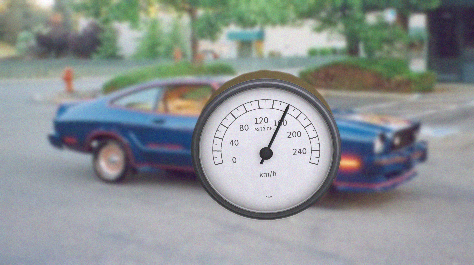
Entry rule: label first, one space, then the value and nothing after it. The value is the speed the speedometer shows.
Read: 160 km/h
